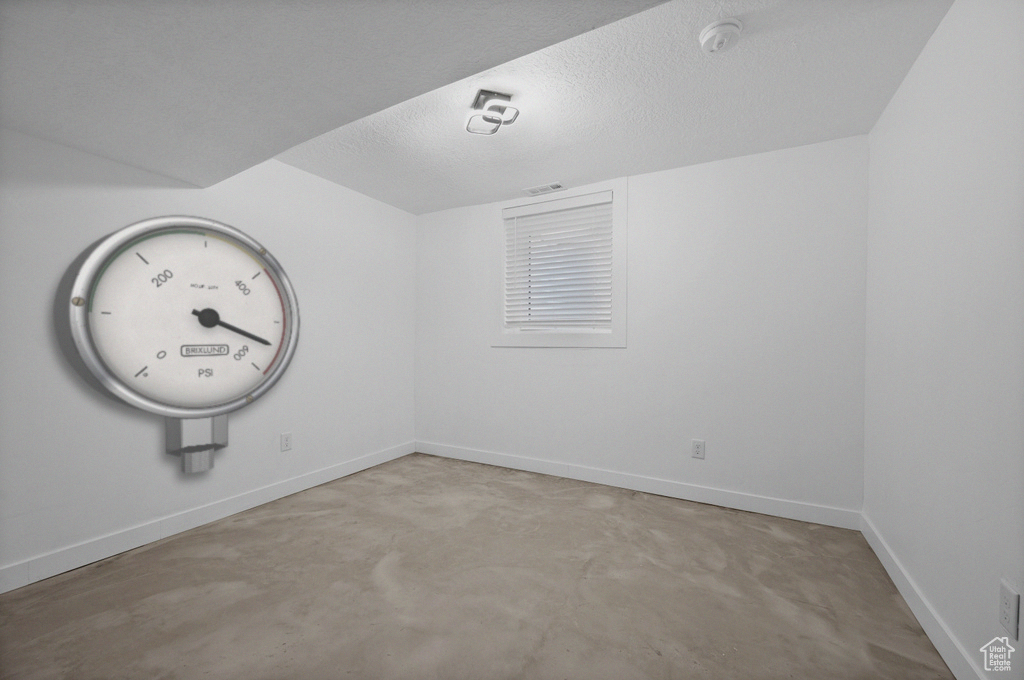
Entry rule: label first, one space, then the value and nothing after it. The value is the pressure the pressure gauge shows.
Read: 550 psi
